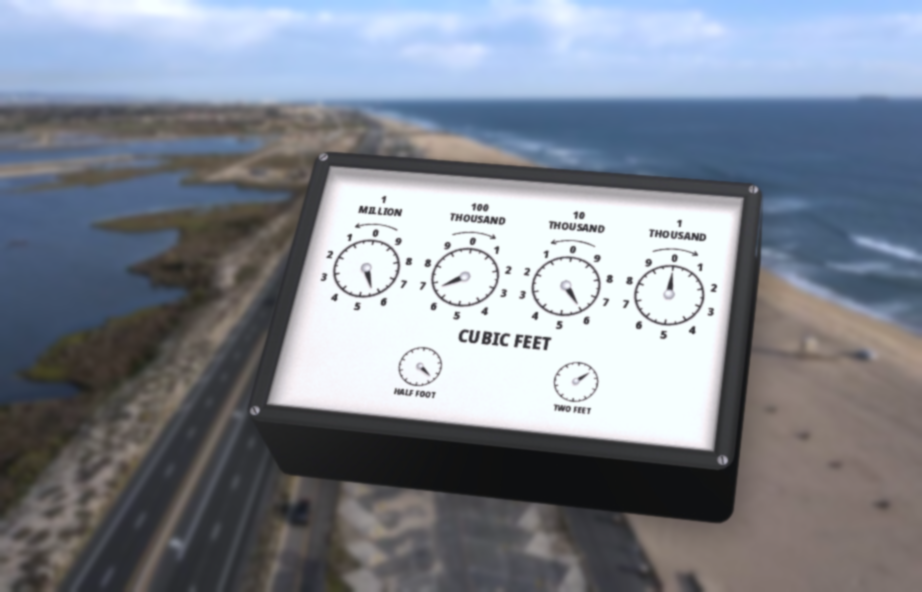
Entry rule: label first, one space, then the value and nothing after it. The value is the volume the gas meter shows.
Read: 566000 ft³
